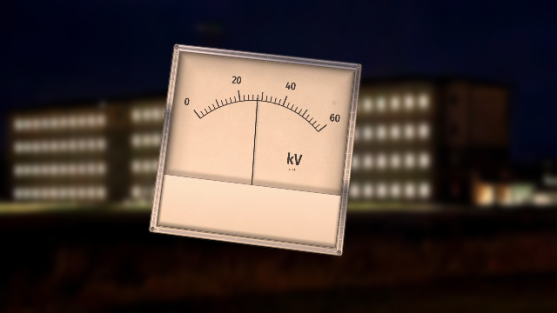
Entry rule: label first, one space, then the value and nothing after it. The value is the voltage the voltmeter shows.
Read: 28 kV
